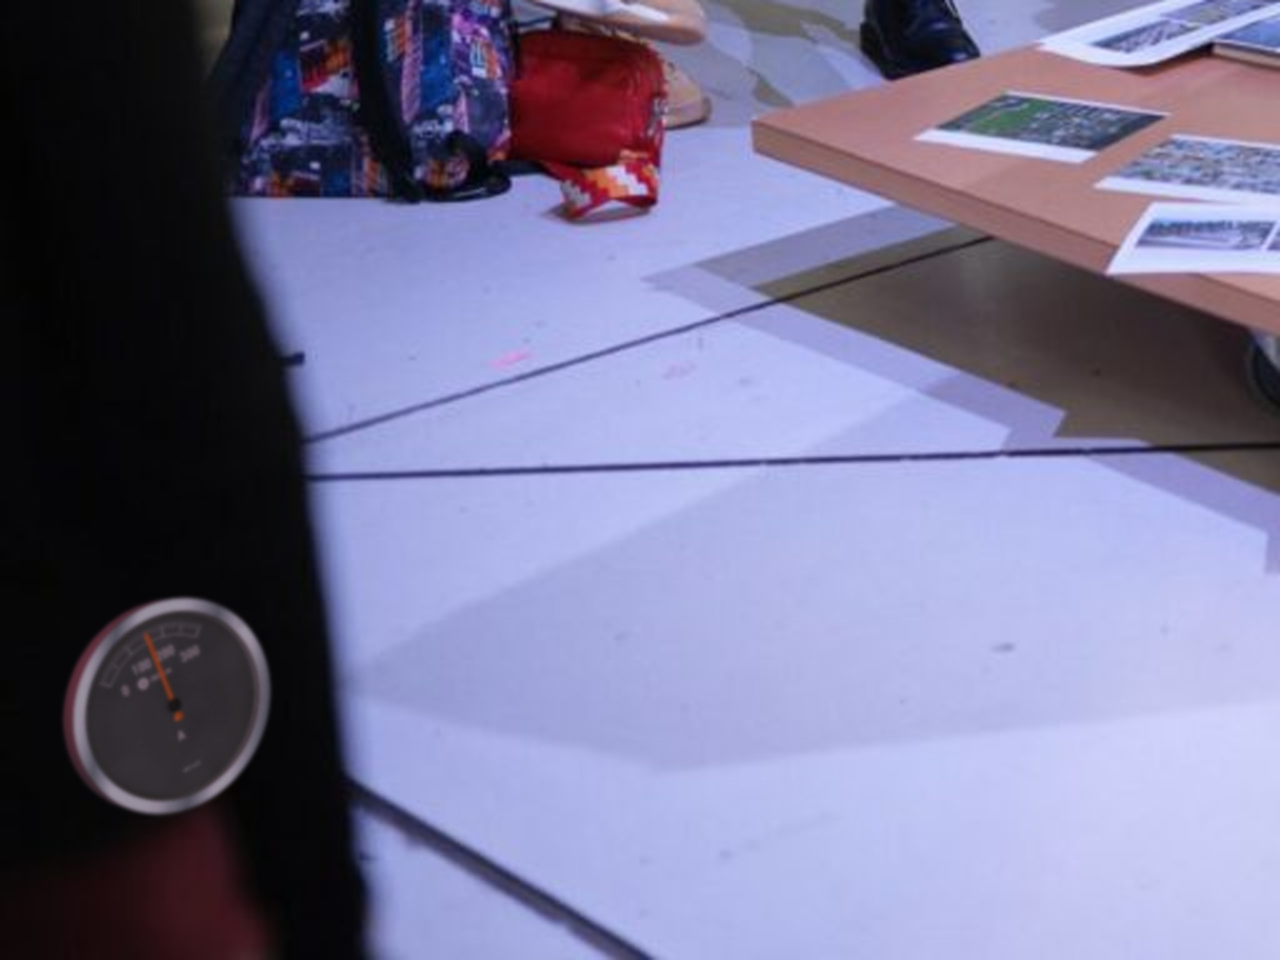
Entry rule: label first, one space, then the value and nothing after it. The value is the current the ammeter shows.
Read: 150 A
